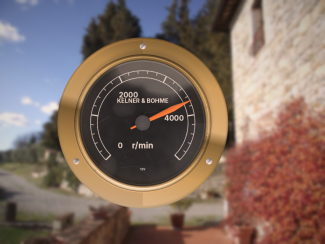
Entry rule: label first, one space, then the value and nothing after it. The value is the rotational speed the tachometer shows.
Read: 3700 rpm
